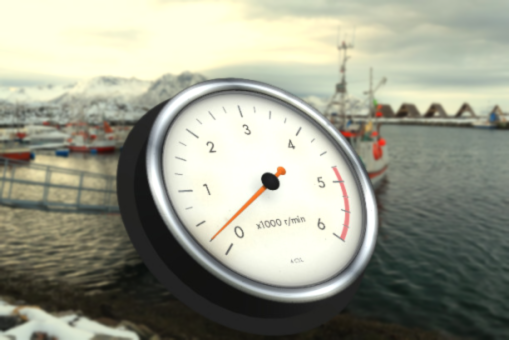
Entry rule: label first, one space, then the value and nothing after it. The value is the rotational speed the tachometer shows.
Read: 250 rpm
